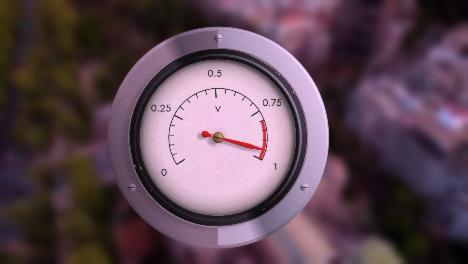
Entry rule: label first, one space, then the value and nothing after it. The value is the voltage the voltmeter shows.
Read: 0.95 V
